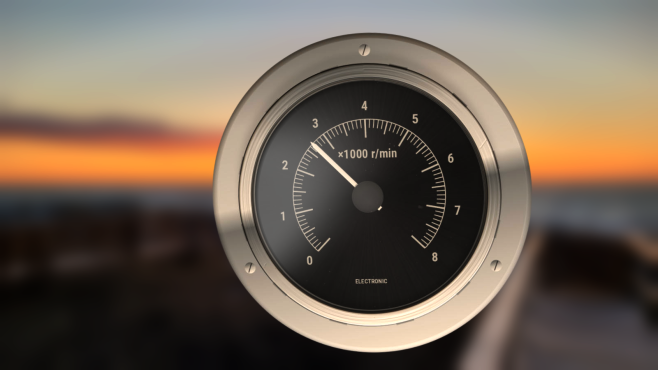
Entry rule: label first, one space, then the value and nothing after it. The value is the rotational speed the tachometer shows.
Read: 2700 rpm
